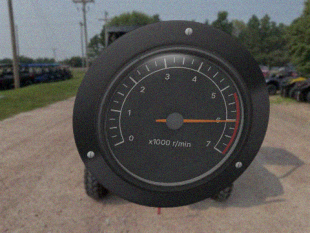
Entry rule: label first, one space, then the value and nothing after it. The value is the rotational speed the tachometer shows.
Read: 6000 rpm
